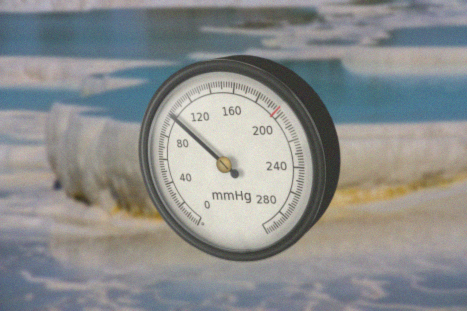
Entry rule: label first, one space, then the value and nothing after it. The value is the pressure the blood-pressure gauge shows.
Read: 100 mmHg
